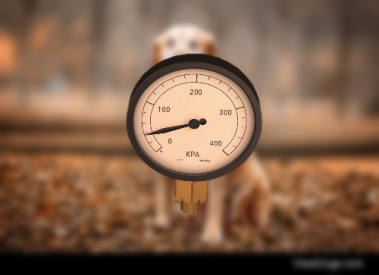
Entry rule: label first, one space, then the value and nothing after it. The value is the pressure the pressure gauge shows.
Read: 40 kPa
